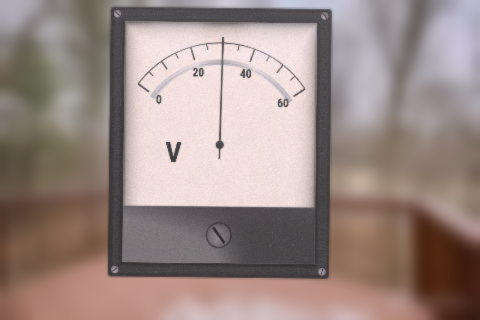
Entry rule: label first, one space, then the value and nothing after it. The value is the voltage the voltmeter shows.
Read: 30 V
